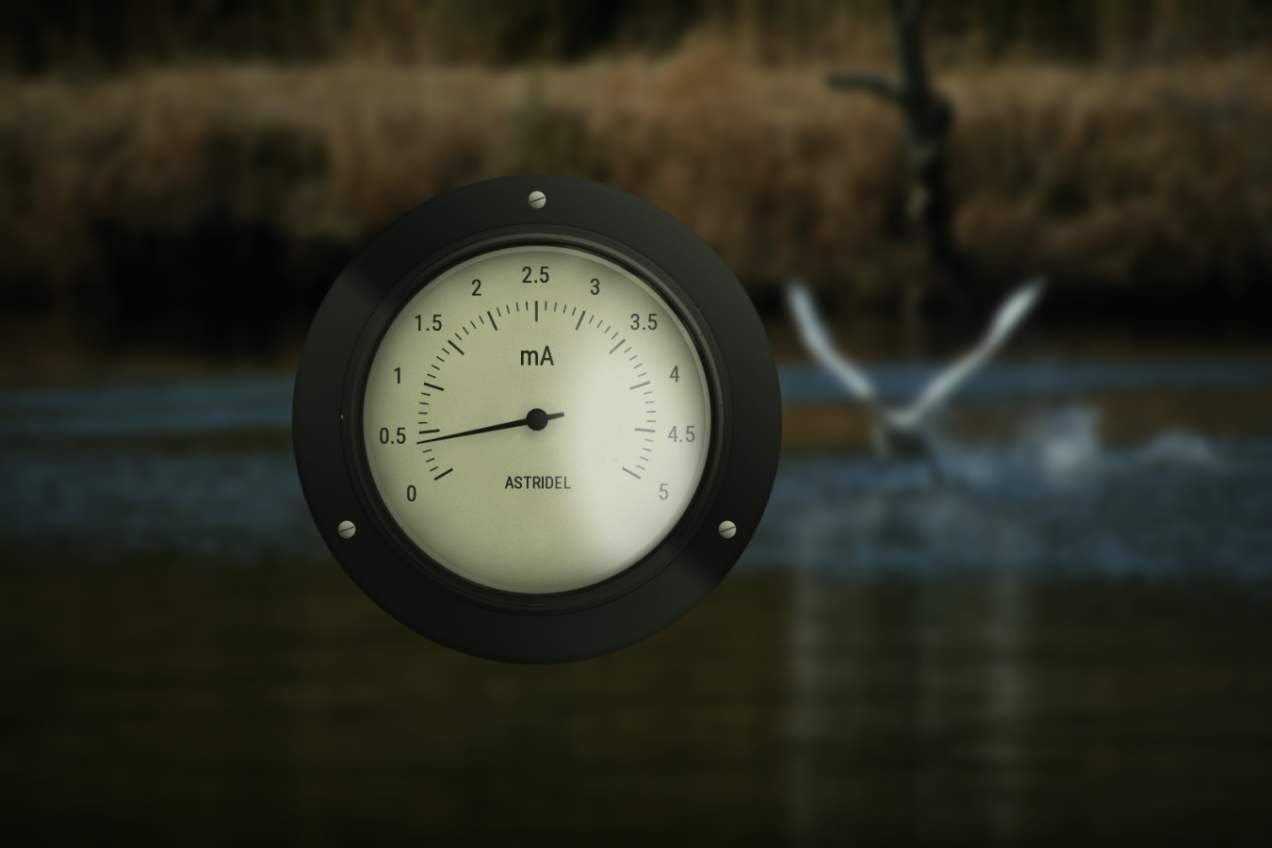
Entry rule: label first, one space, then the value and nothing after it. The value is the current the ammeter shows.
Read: 0.4 mA
